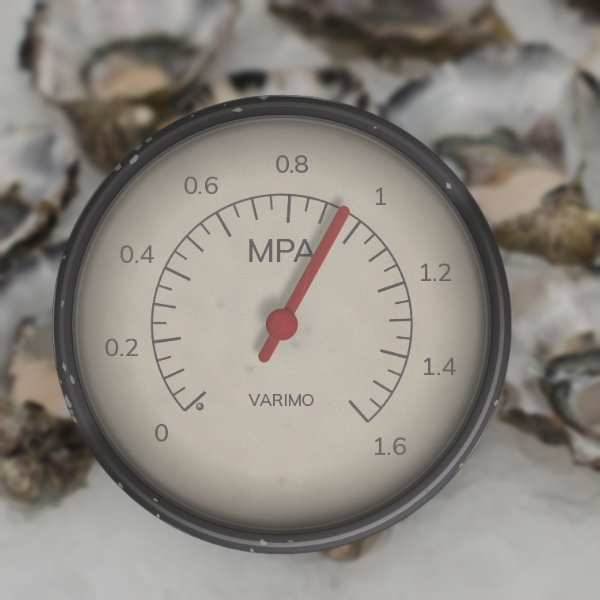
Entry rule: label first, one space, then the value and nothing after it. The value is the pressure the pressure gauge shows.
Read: 0.95 MPa
